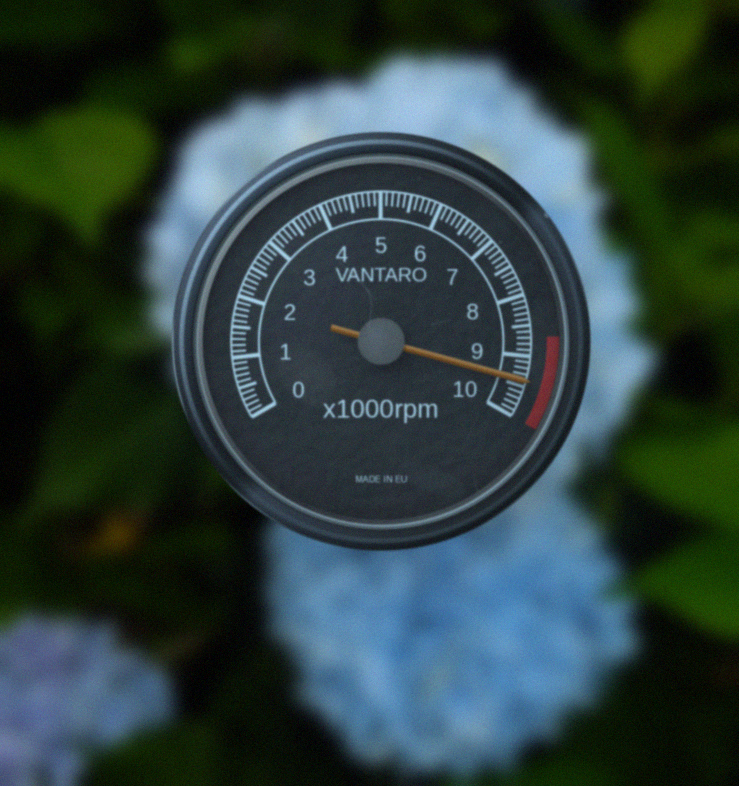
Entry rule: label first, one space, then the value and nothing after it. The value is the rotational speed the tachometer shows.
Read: 9400 rpm
